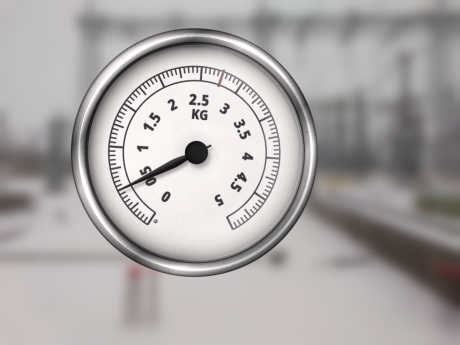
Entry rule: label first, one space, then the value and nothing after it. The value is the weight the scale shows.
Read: 0.5 kg
